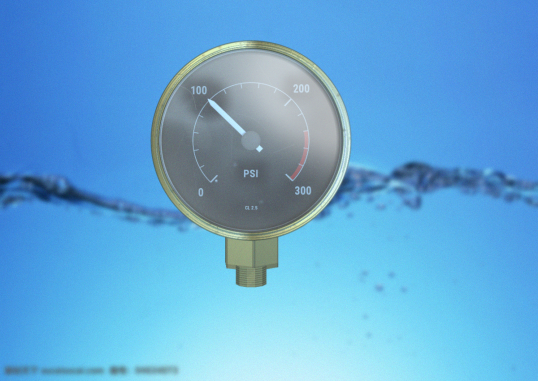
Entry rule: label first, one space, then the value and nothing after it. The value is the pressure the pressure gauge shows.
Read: 100 psi
